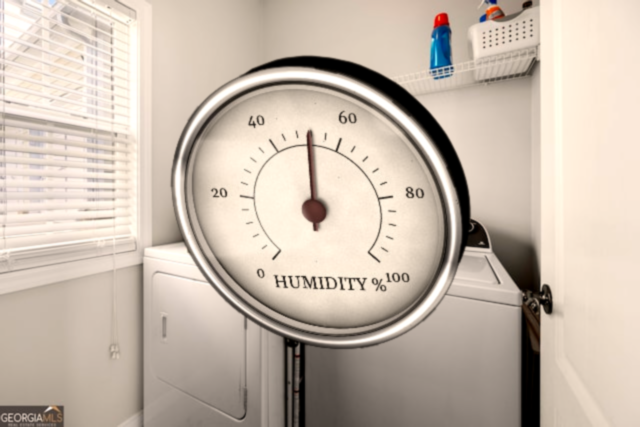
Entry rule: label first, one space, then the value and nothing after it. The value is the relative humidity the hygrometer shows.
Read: 52 %
